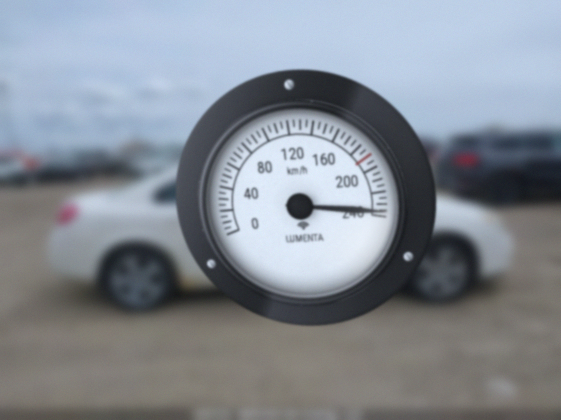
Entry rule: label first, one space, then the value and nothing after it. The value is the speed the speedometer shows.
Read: 235 km/h
